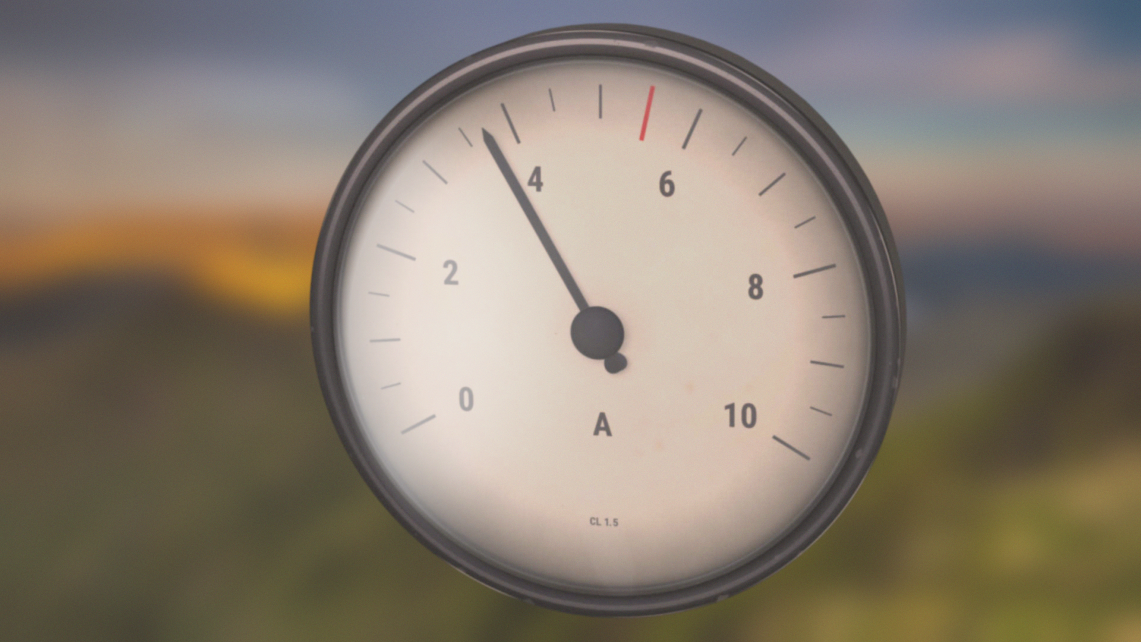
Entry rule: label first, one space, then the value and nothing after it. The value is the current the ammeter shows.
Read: 3.75 A
